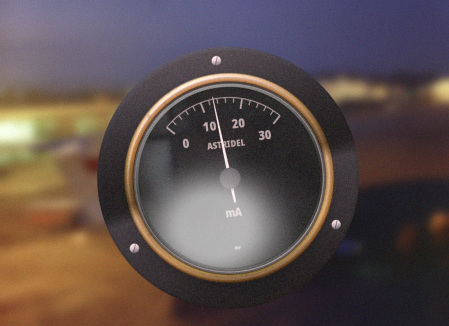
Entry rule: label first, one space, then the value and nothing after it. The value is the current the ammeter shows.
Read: 13 mA
